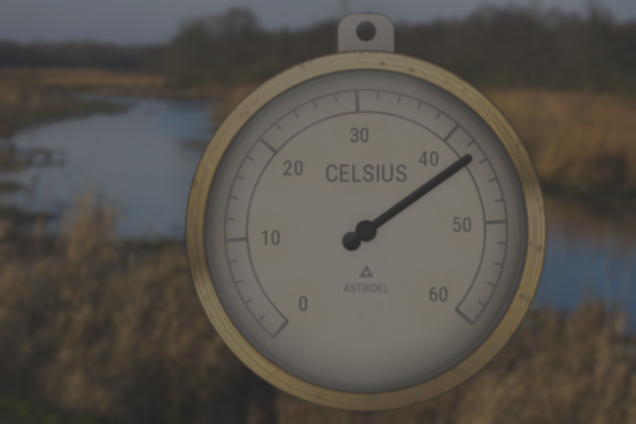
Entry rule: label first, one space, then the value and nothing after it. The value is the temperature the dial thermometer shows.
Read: 43 °C
